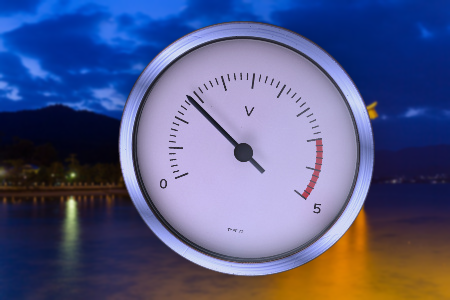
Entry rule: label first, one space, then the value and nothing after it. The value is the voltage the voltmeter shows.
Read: 1.4 V
